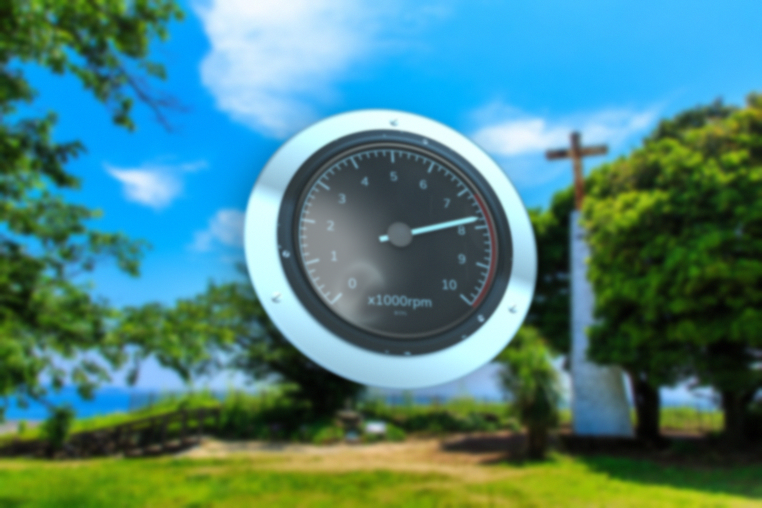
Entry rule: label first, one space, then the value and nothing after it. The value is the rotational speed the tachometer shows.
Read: 7800 rpm
